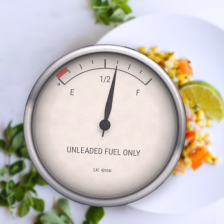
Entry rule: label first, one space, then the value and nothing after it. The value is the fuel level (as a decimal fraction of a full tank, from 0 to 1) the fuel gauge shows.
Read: 0.625
